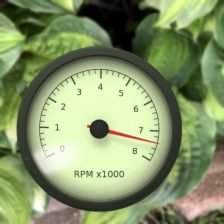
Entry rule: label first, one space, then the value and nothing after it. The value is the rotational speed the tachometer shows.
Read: 7400 rpm
